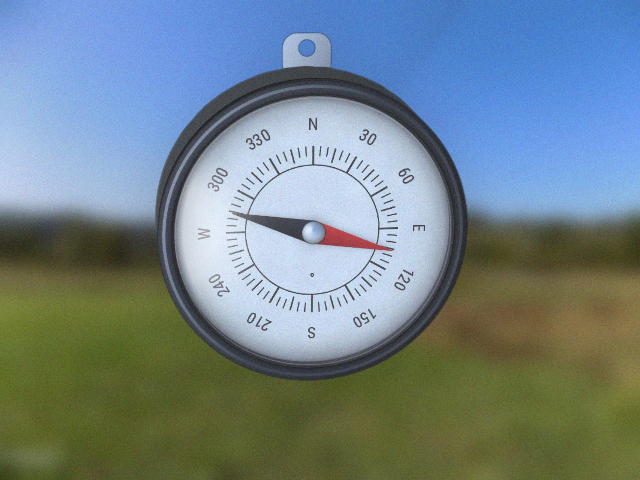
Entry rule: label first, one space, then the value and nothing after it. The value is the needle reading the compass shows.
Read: 105 °
